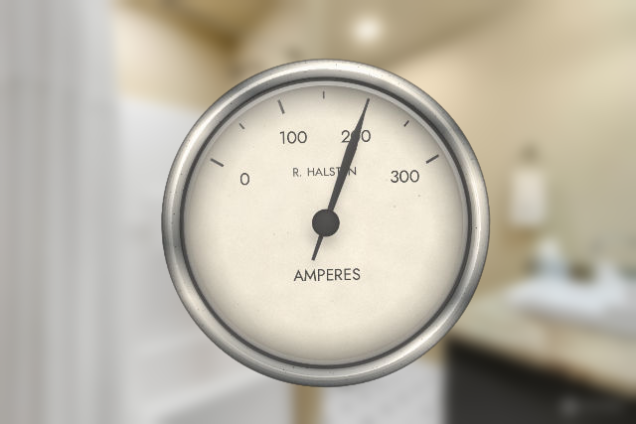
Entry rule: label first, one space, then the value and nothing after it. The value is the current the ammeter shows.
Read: 200 A
